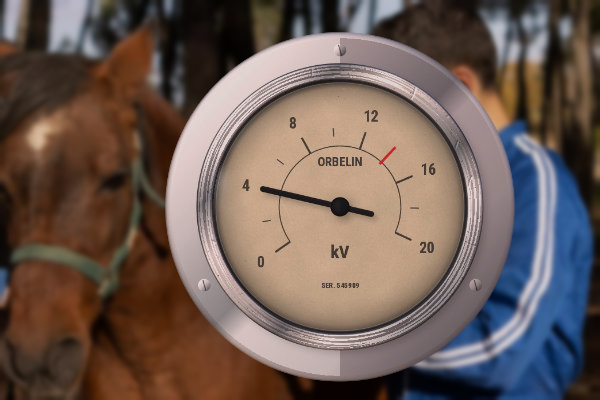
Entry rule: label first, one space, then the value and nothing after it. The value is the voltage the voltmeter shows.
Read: 4 kV
